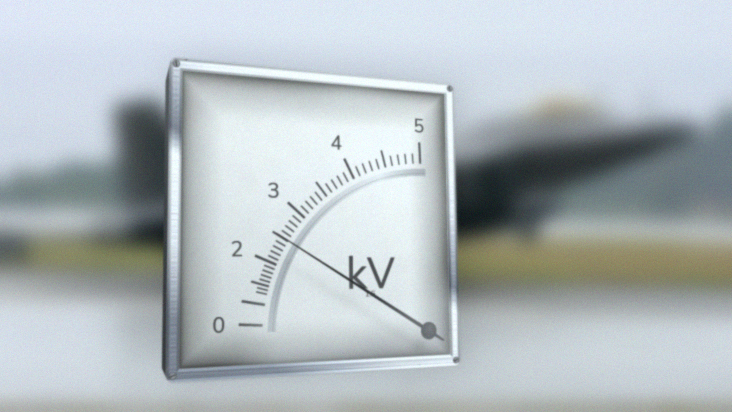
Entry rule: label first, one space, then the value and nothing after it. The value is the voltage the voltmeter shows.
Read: 2.5 kV
